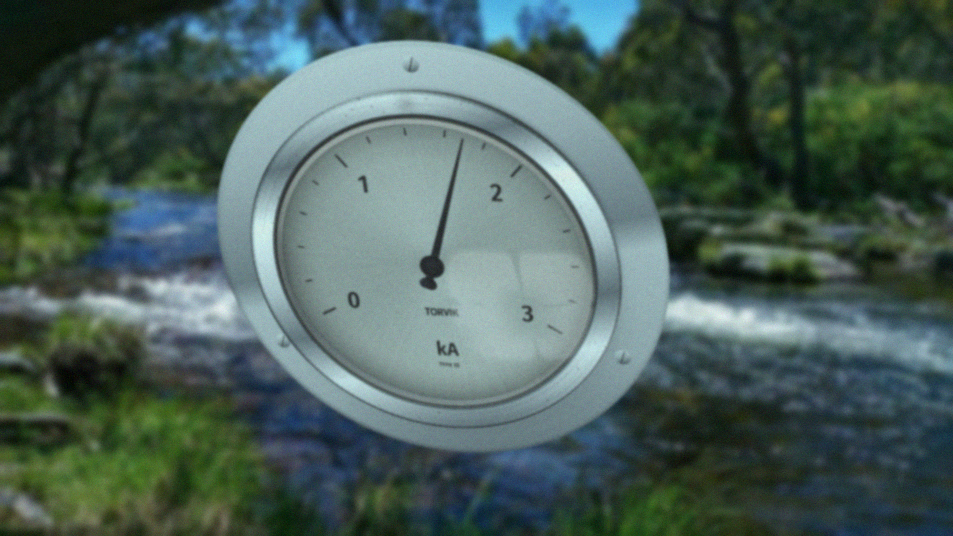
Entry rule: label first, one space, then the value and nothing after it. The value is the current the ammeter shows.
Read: 1.7 kA
